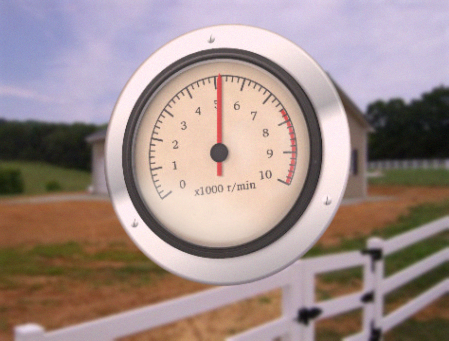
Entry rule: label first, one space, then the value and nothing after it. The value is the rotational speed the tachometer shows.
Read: 5200 rpm
